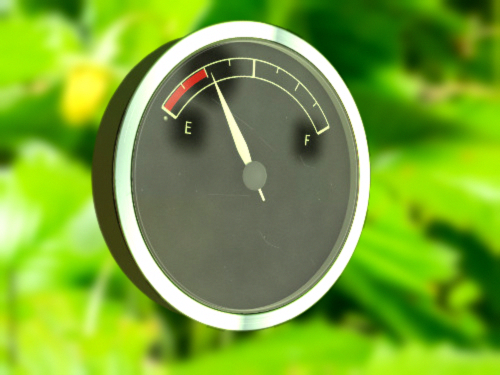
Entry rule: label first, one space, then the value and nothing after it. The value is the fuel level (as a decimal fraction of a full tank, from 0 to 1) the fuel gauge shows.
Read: 0.25
